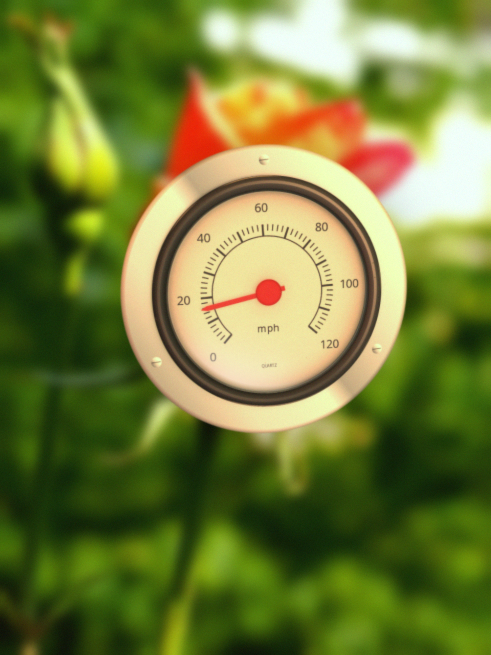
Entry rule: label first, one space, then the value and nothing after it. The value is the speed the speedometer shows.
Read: 16 mph
